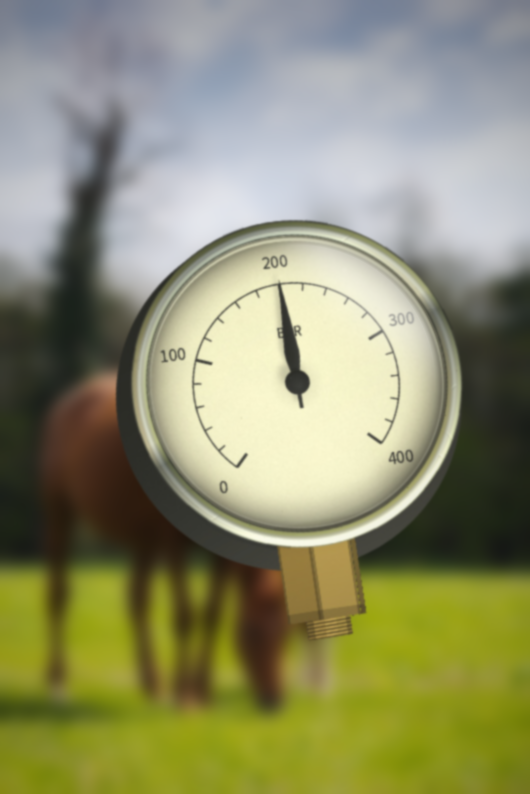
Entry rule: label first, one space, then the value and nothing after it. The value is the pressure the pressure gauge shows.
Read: 200 bar
